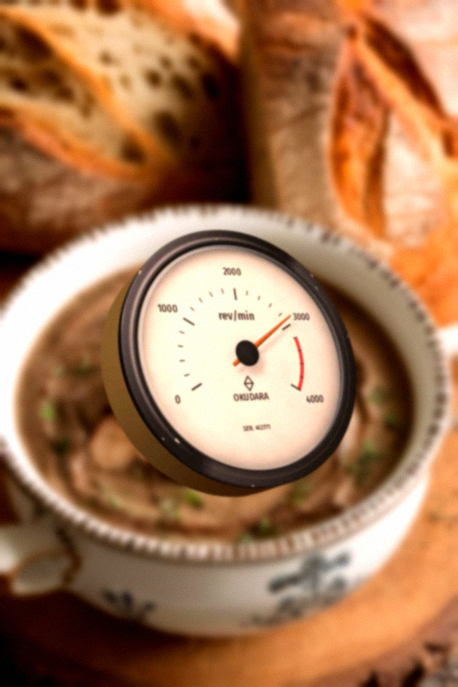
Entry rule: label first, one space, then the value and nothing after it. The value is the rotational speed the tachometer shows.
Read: 2900 rpm
